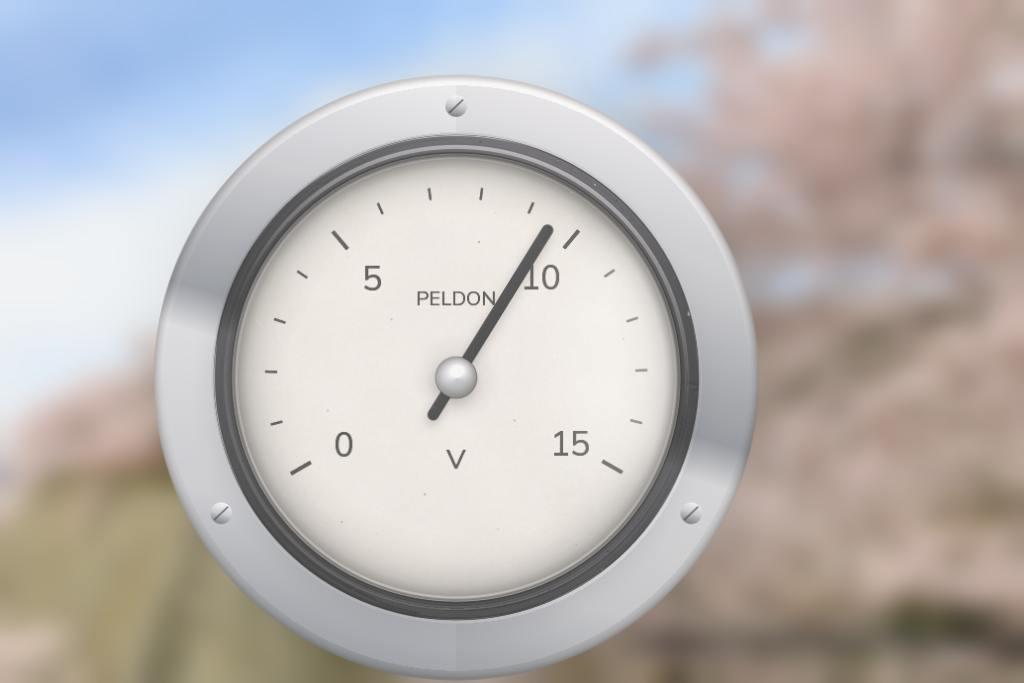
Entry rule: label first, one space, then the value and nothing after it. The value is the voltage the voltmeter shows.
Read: 9.5 V
